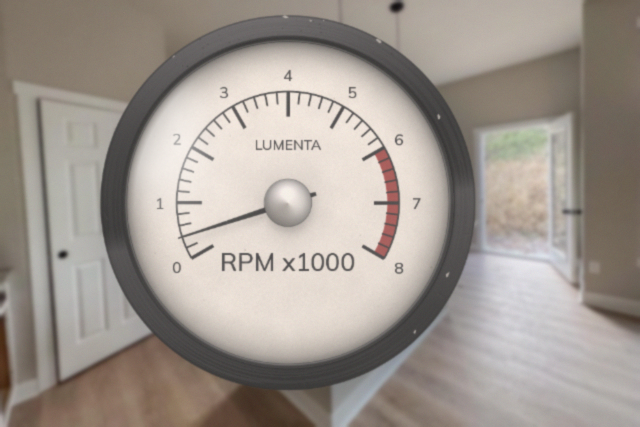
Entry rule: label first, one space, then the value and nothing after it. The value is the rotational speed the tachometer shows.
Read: 400 rpm
